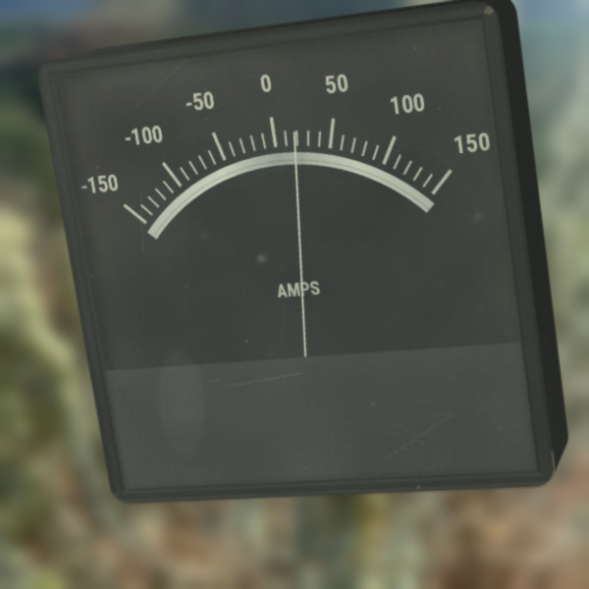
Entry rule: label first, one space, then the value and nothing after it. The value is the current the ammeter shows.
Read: 20 A
